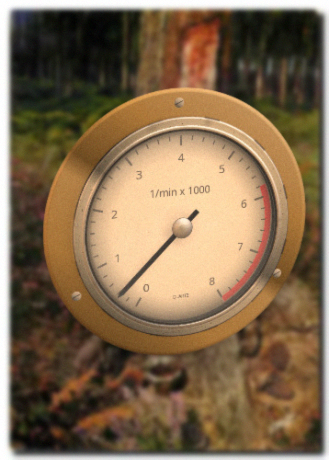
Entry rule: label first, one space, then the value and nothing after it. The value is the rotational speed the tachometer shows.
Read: 400 rpm
